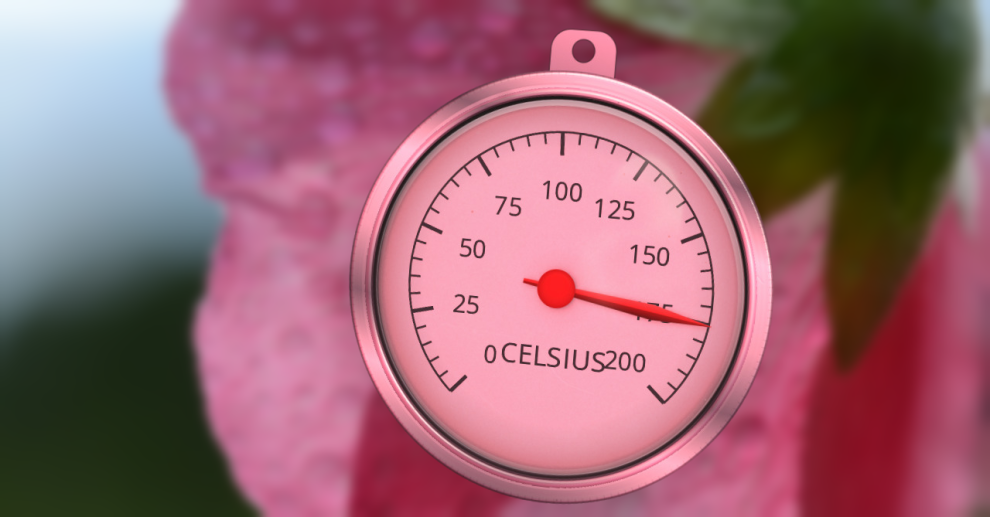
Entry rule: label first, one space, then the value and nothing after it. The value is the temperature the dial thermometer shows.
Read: 175 °C
